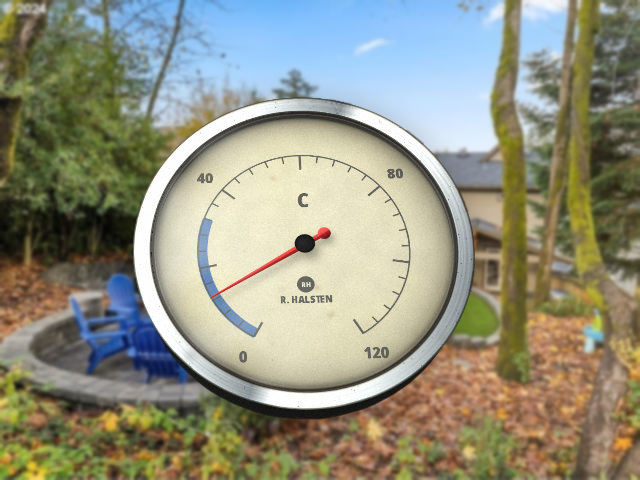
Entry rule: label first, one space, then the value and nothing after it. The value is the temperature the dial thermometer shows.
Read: 12 °C
